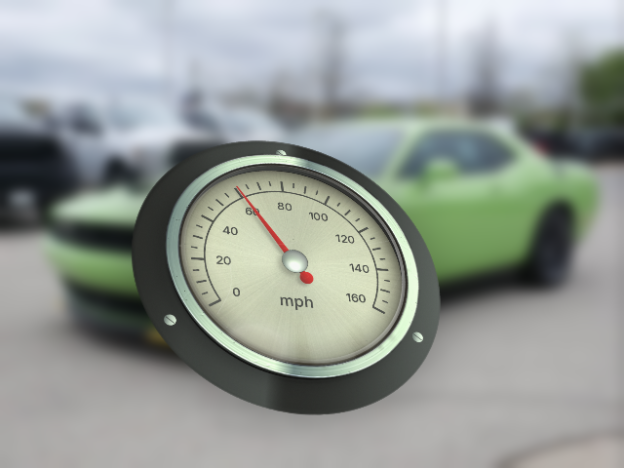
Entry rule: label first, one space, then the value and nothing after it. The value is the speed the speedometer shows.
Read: 60 mph
